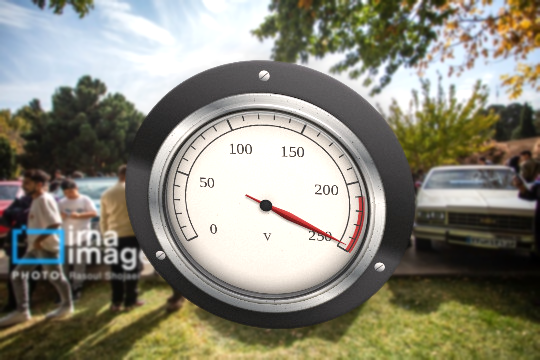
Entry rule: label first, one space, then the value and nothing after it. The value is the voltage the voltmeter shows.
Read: 245 V
